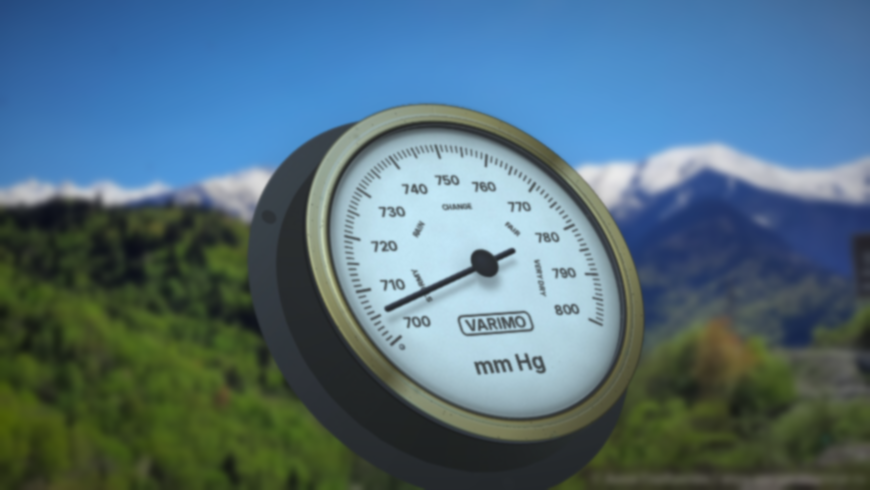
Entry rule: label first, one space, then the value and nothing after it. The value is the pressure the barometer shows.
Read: 705 mmHg
